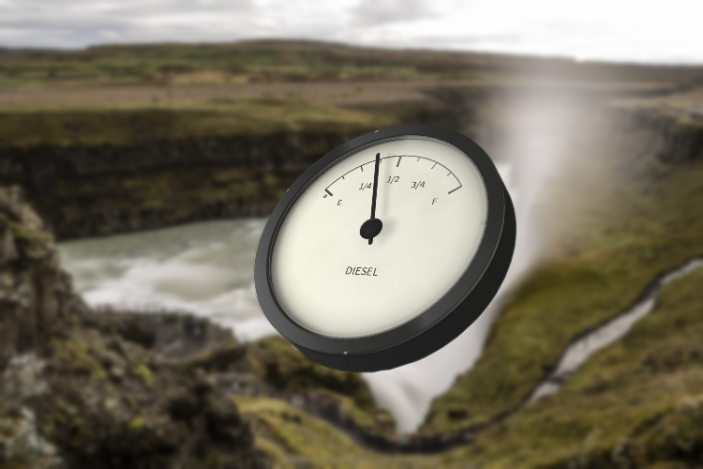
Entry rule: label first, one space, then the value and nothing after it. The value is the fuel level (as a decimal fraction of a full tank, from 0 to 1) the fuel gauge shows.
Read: 0.375
